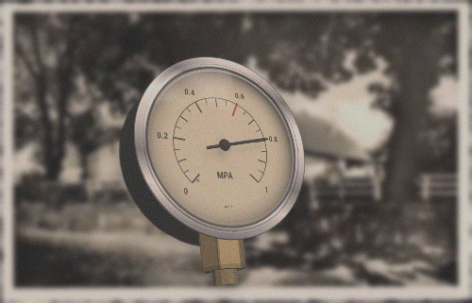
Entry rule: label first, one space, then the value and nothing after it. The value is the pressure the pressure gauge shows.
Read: 0.8 MPa
